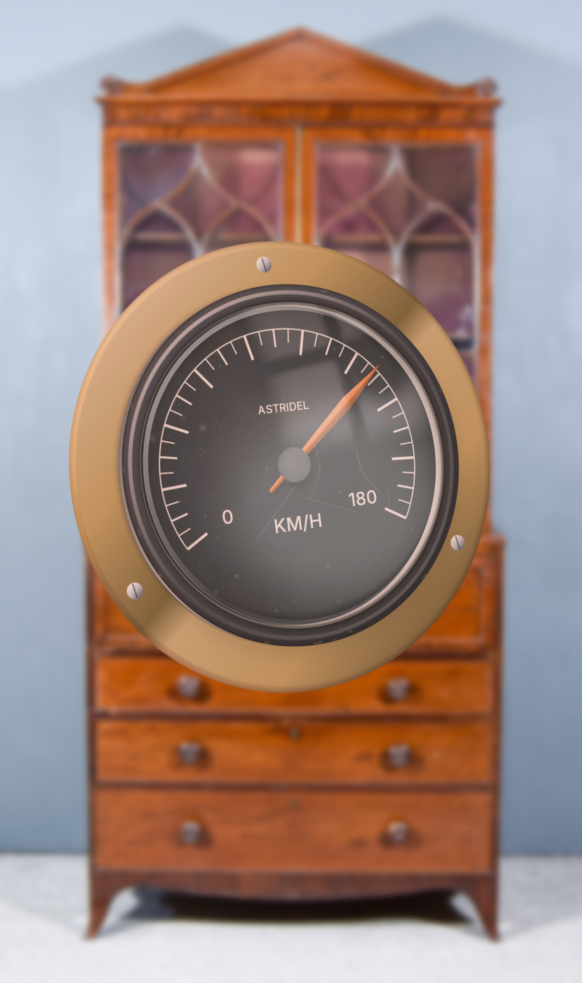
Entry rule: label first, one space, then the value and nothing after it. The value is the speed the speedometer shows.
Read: 127.5 km/h
